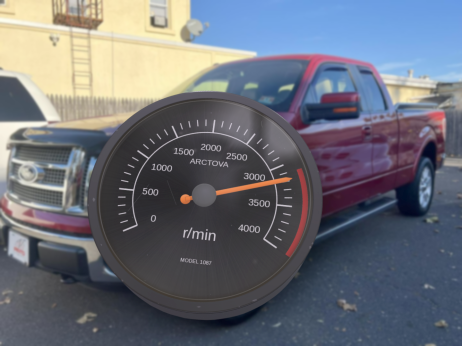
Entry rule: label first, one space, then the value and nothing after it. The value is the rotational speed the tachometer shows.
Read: 3200 rpm
